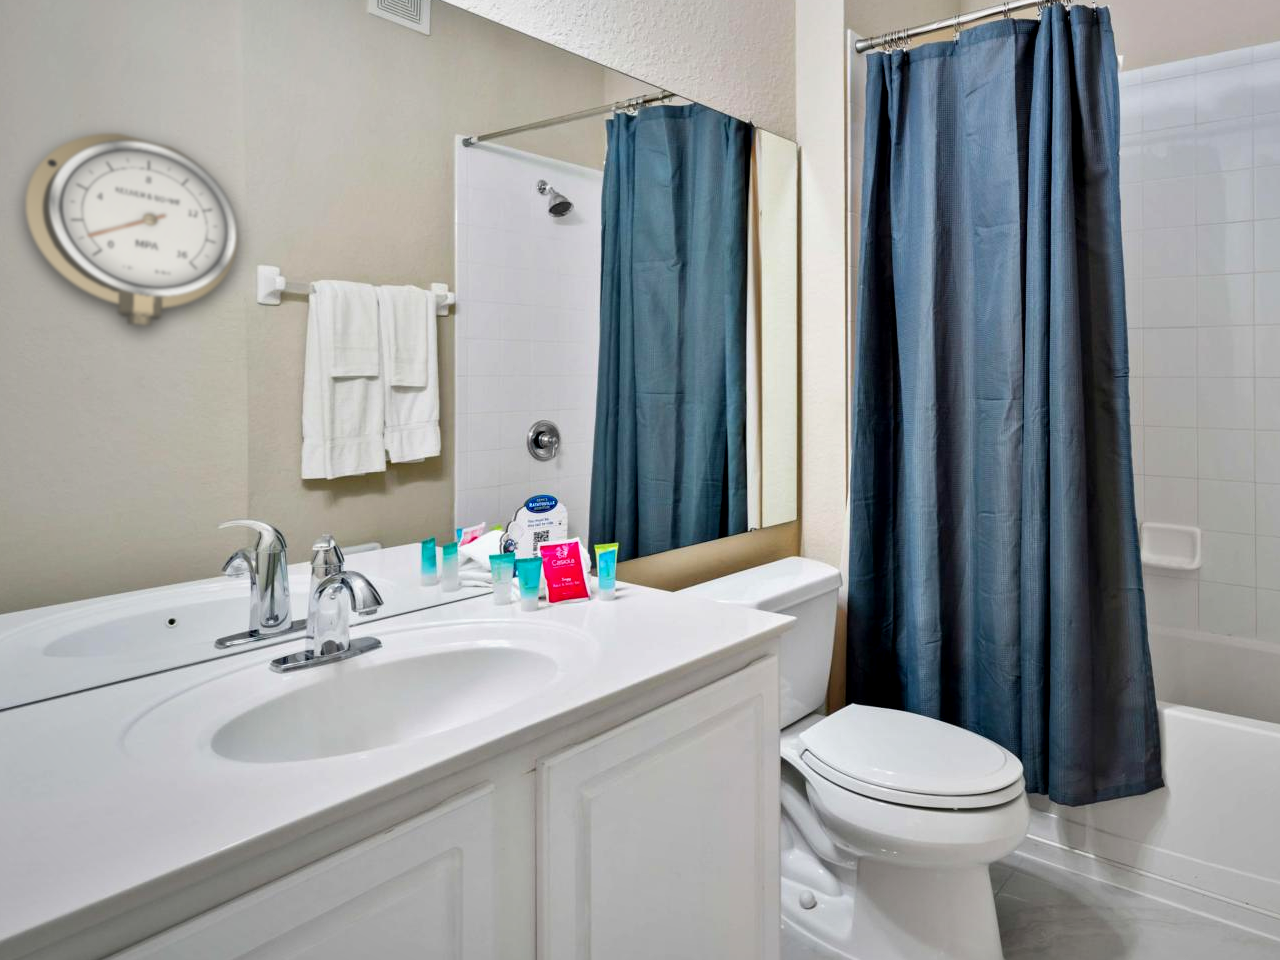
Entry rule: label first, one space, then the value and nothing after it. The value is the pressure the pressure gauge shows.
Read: 1 MPa
